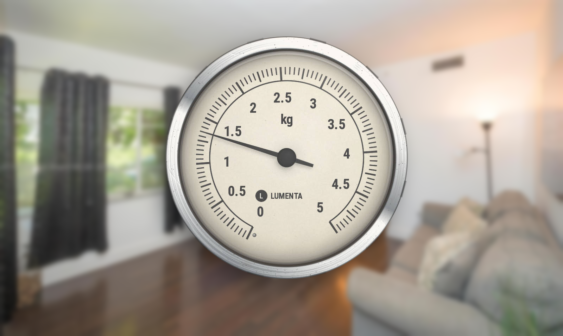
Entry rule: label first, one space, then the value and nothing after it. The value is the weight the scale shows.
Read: 1.35 kg
